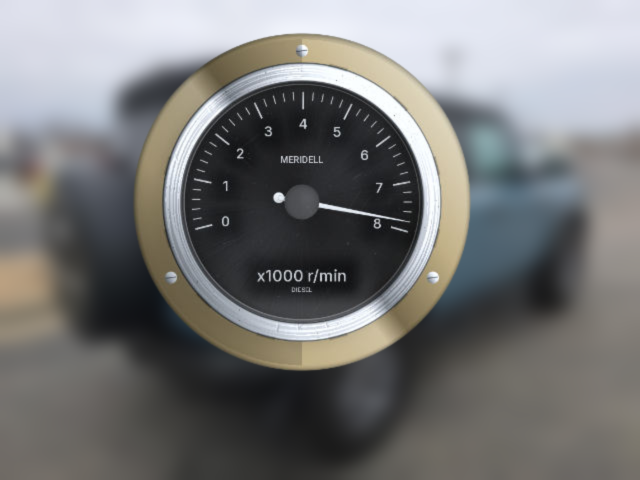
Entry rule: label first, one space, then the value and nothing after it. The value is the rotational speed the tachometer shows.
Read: 7800 rpm
